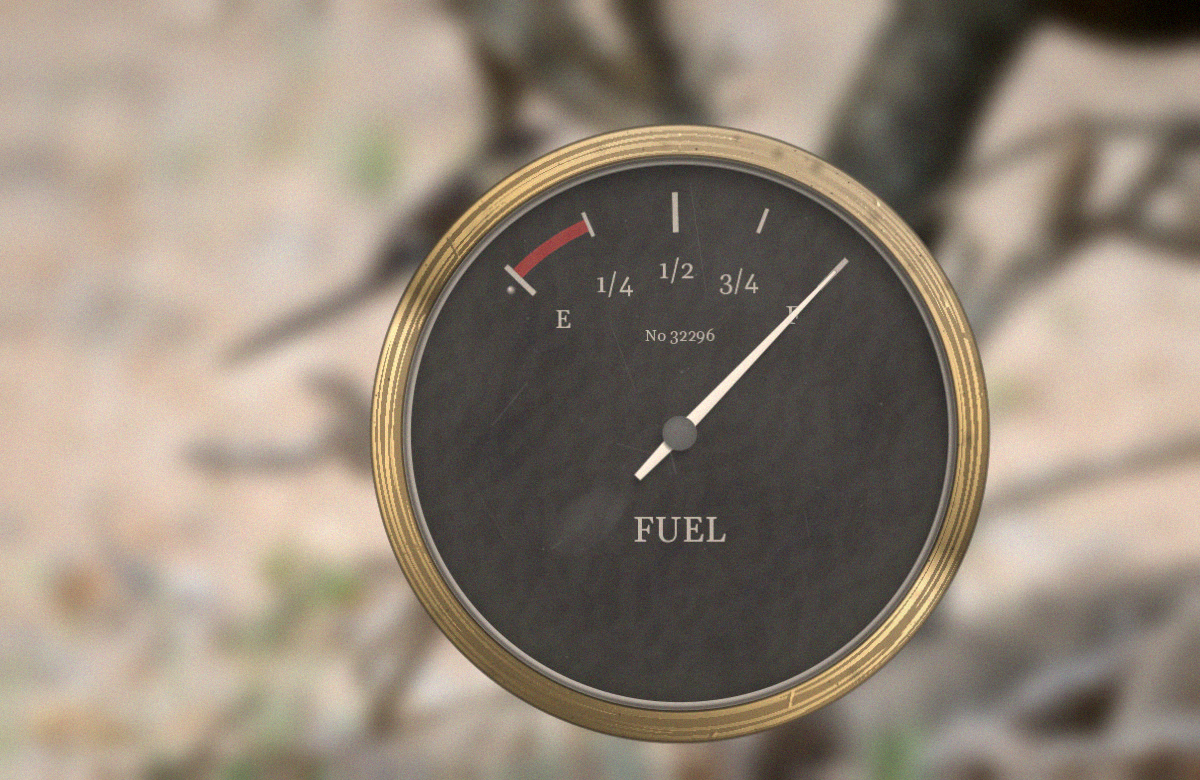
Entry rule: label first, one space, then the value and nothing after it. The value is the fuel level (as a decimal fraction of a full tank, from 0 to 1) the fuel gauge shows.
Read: 1
